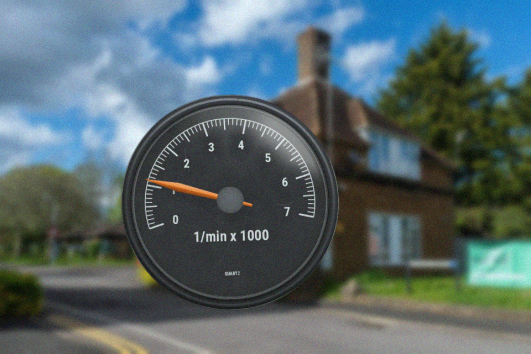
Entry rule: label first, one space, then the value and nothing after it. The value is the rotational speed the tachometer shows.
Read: 1100 rpm
